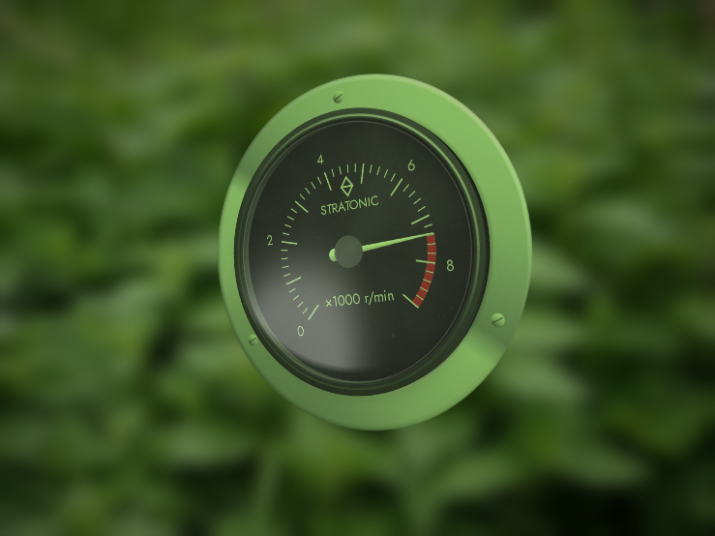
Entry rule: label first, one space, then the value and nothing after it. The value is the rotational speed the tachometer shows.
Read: 7400 rpm
